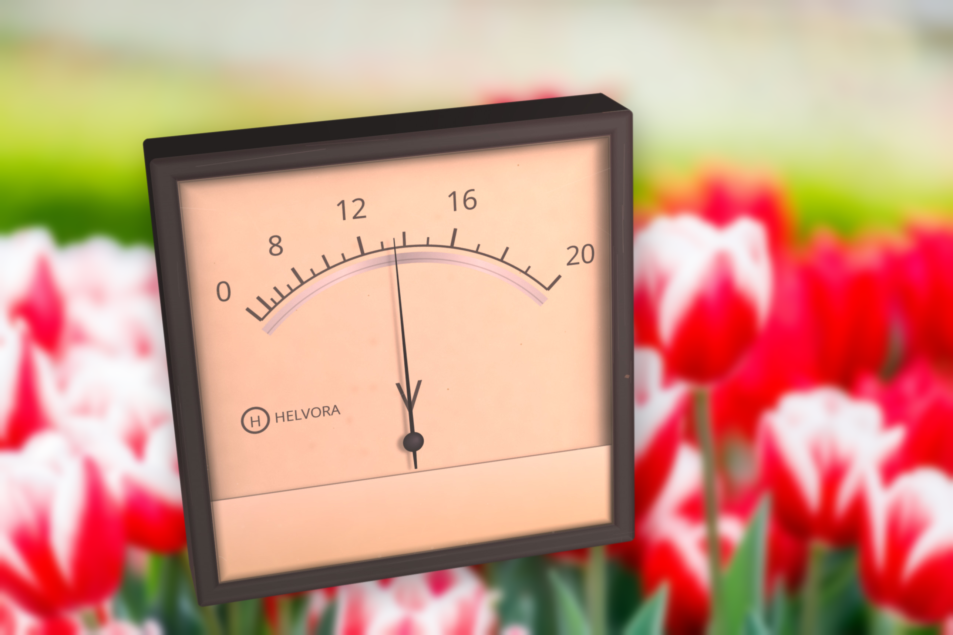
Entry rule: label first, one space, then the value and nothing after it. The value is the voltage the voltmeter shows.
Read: 13.5 V
